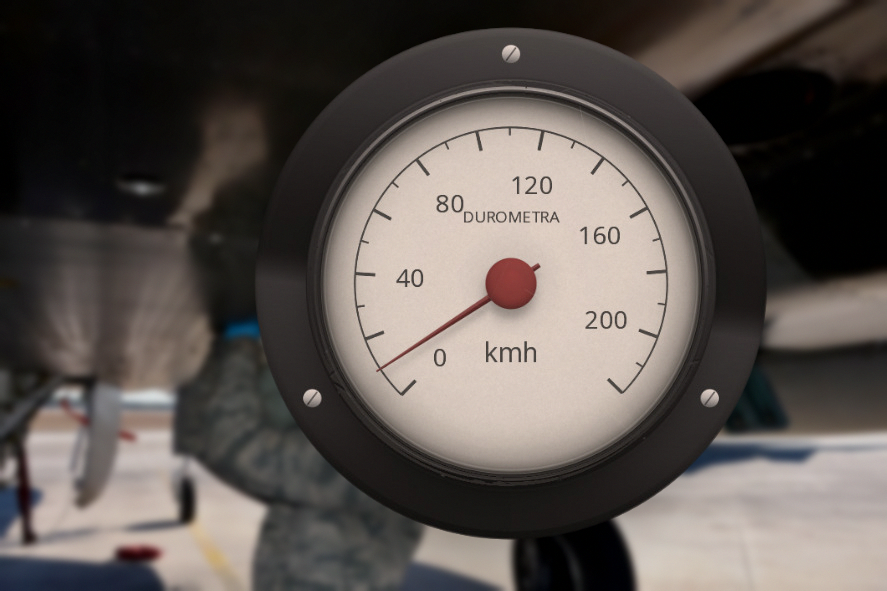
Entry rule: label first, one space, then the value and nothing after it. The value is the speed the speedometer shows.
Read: 10 km/h
